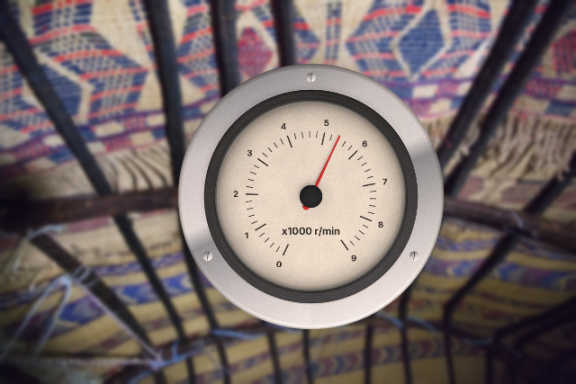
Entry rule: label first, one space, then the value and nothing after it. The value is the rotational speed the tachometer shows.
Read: 5400 rpm
